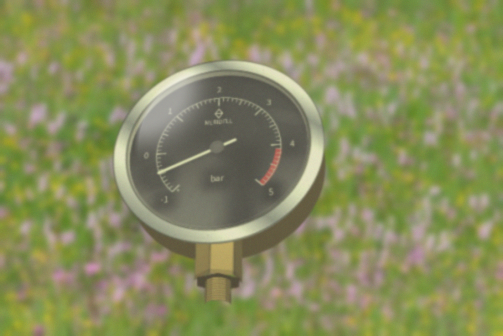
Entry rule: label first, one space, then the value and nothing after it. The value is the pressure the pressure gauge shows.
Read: -0.5 bar
